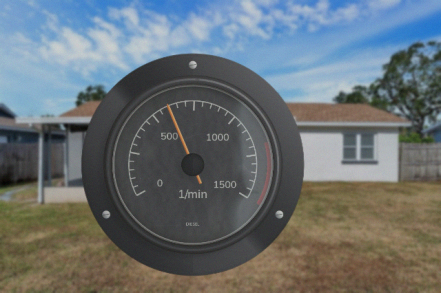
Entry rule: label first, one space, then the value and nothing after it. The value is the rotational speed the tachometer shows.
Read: 600 rpm
